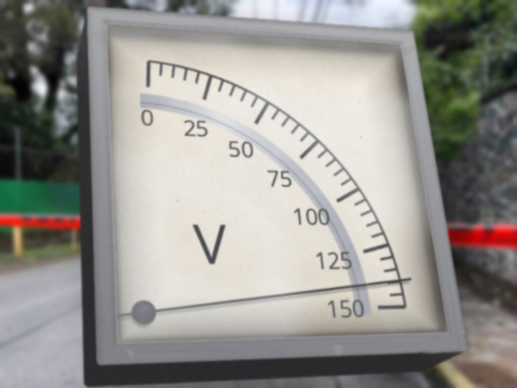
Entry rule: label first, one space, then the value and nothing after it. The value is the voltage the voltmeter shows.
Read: 140 V
